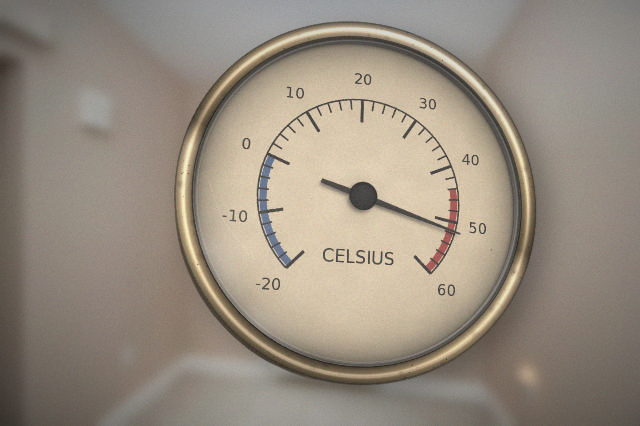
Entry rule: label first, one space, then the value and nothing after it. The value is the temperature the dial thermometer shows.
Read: 52 °C
